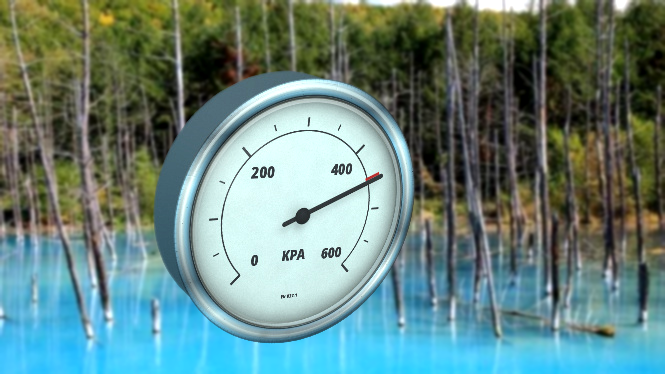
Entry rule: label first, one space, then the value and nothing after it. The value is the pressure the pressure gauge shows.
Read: 450 kPa
